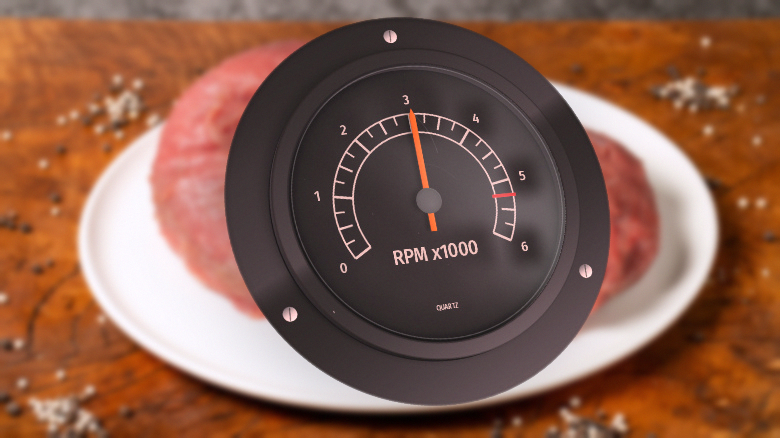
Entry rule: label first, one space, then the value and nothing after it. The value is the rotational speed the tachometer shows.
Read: 3000 rpm
